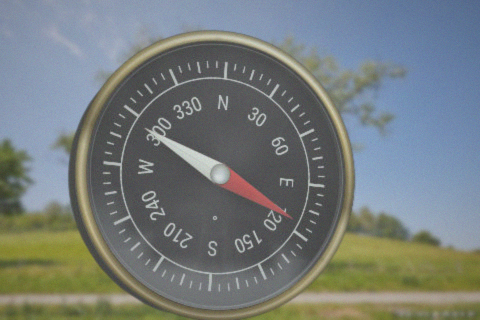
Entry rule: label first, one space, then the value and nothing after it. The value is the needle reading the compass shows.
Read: 115 °
